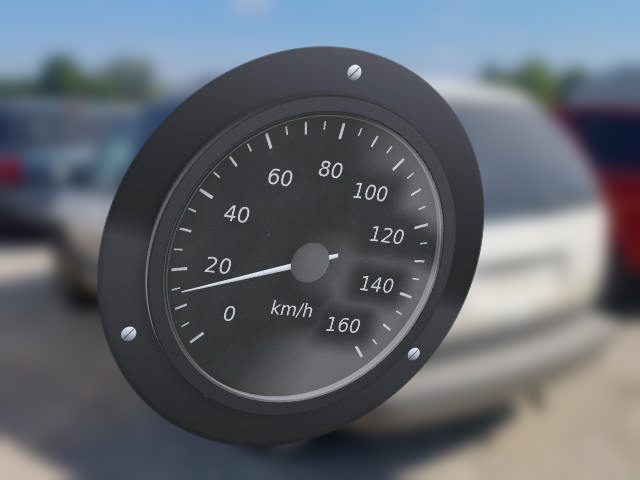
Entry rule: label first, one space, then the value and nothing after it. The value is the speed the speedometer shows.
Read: 15 km/h
